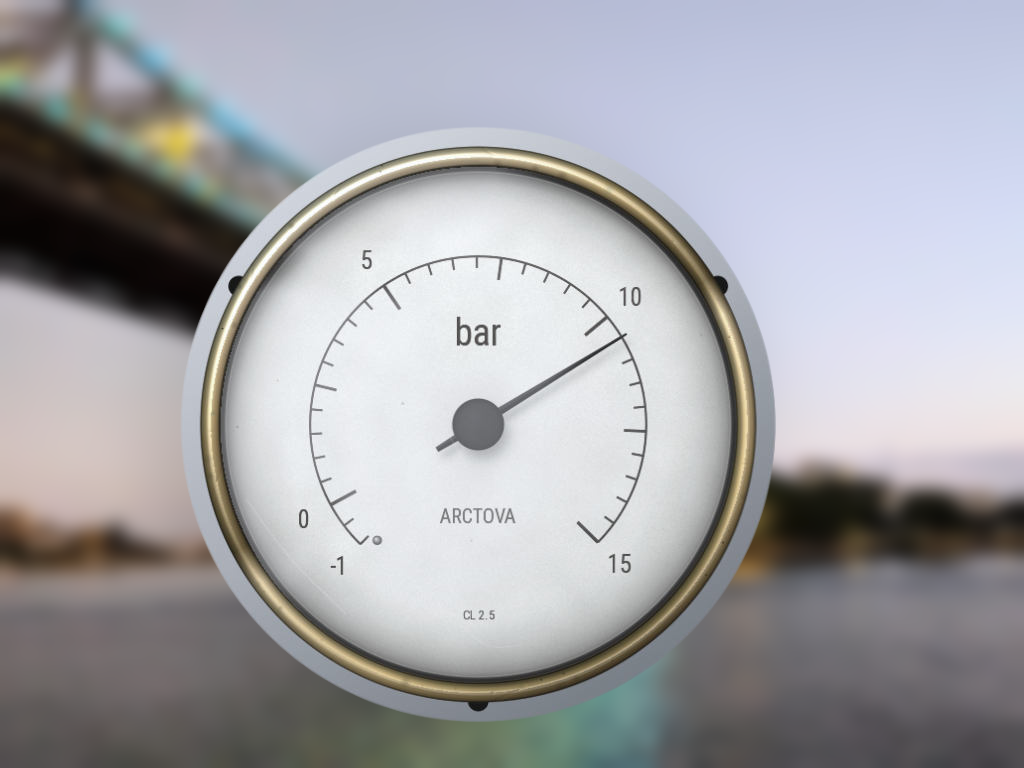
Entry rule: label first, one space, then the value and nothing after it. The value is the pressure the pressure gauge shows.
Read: 10.5 bar
